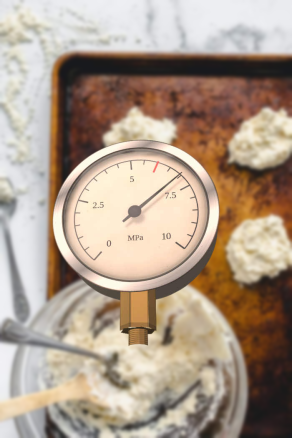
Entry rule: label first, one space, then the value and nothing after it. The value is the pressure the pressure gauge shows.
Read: 7 MPa
